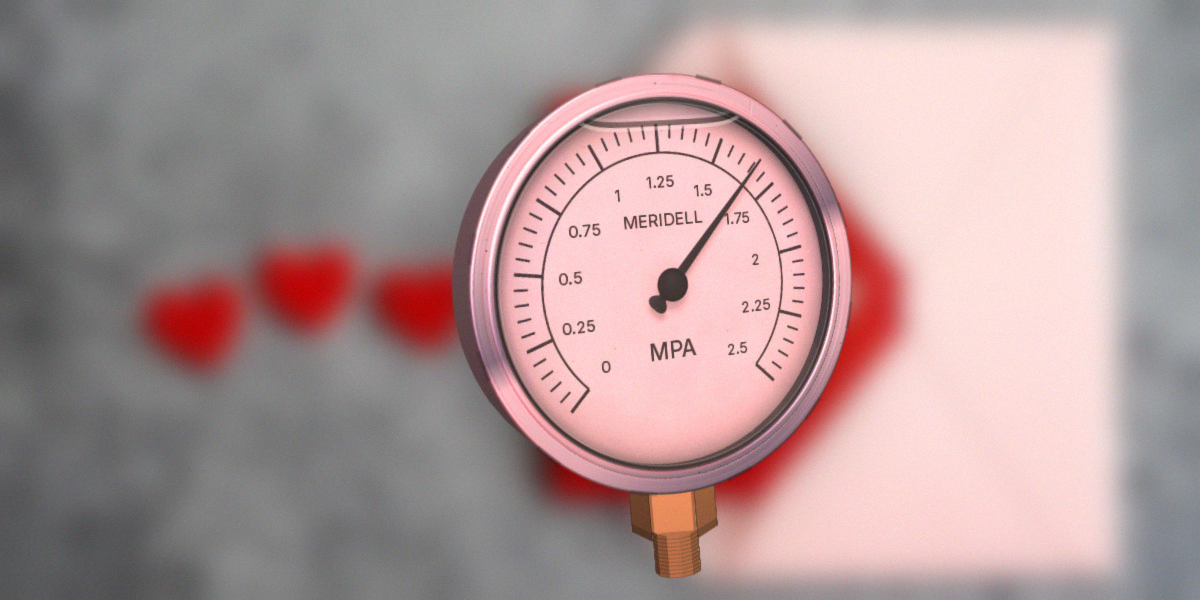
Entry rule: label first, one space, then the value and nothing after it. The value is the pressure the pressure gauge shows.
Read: 1.65 MPa
